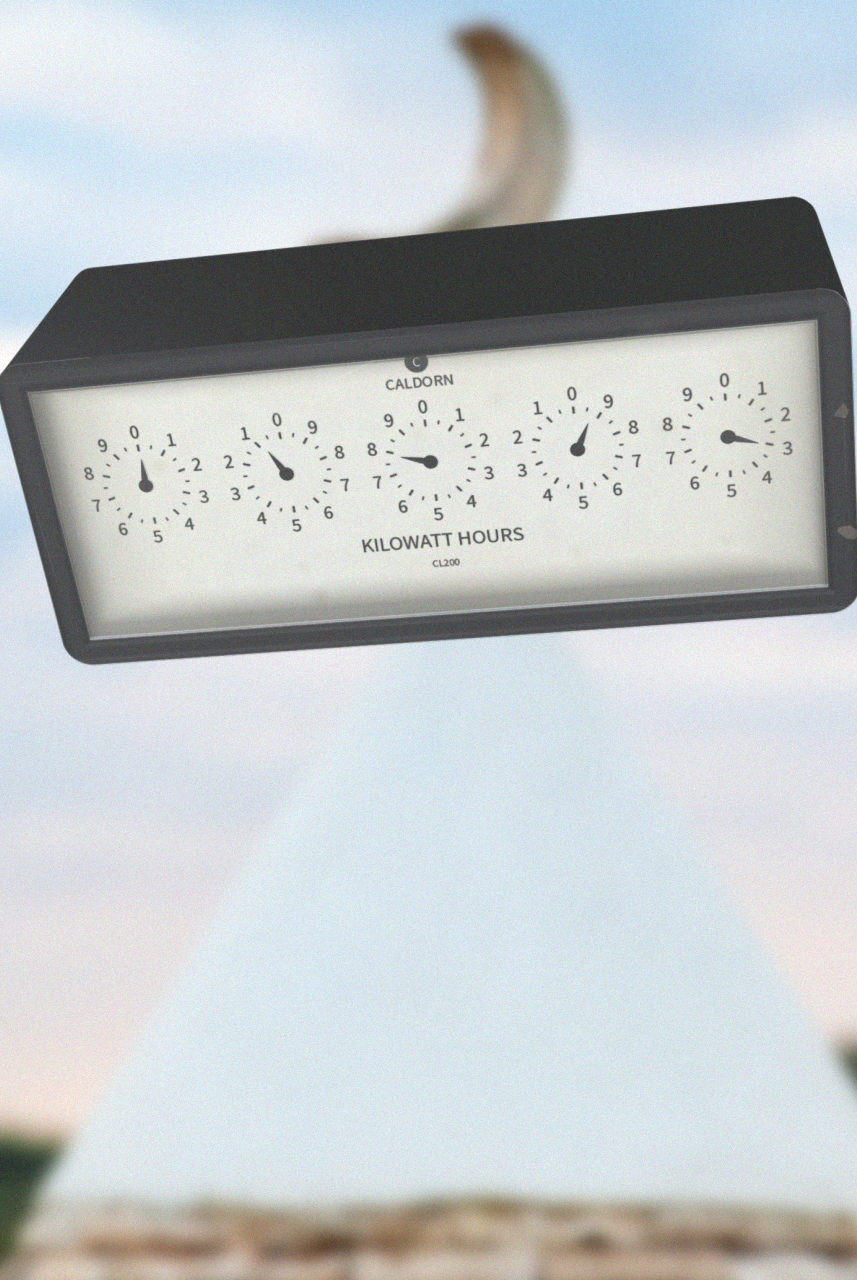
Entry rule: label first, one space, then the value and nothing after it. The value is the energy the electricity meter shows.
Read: 793 kWh
